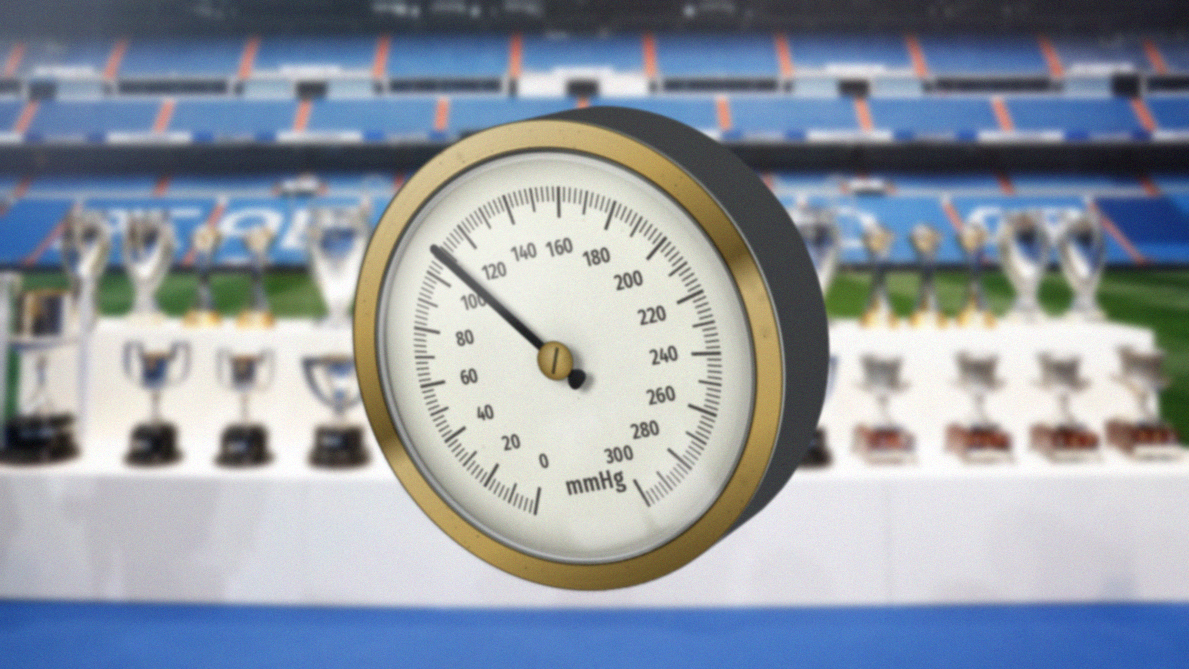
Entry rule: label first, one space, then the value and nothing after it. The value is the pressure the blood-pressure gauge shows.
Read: 110 mmHg
